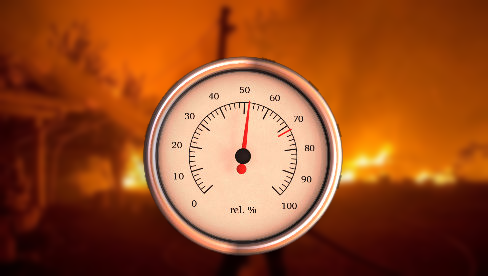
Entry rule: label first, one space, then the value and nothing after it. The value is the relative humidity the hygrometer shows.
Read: 52 %
